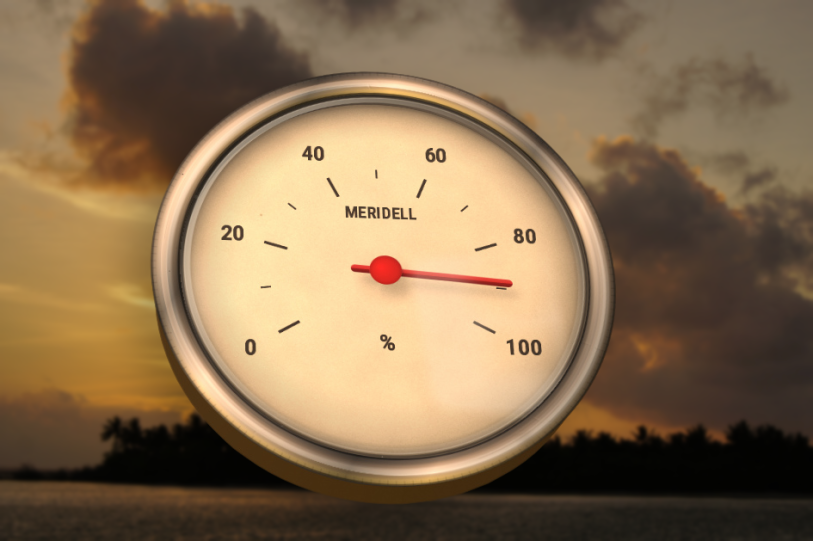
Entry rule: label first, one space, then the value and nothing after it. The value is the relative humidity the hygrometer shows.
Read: 90 %
